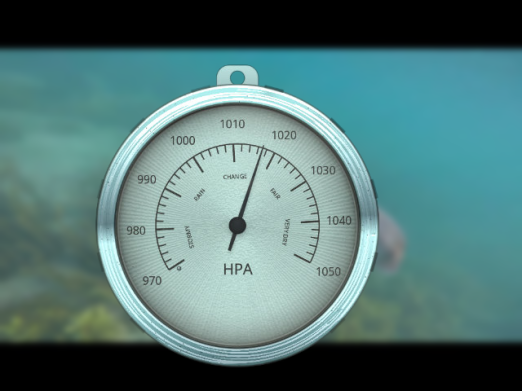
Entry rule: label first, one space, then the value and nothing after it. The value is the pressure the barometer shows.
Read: 1017 hPa
